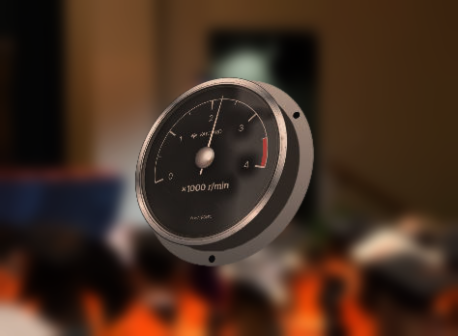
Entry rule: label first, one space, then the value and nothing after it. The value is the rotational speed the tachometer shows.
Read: 2250 rpm
